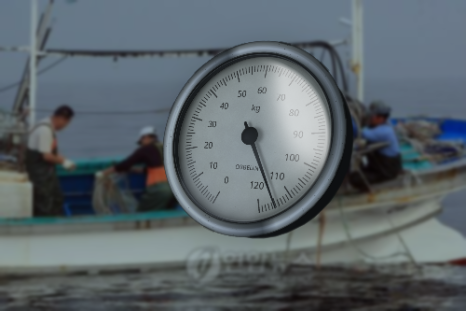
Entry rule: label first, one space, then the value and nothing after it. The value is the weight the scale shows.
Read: 115 kg
